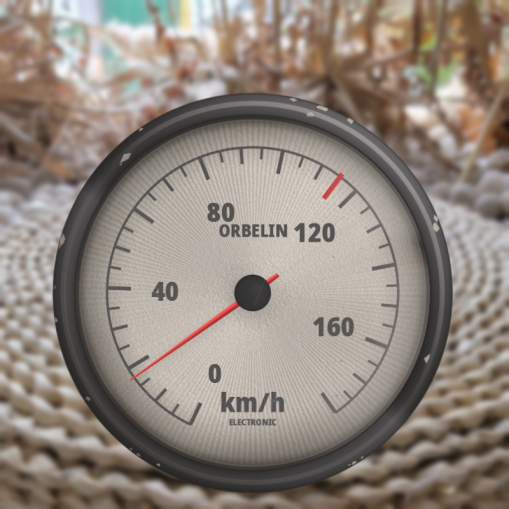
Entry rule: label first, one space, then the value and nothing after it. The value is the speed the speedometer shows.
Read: 17.5 km/h
